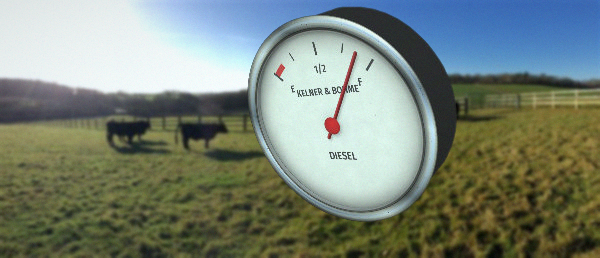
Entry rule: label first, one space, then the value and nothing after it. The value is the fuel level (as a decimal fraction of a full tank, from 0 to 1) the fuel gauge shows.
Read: 0.875
